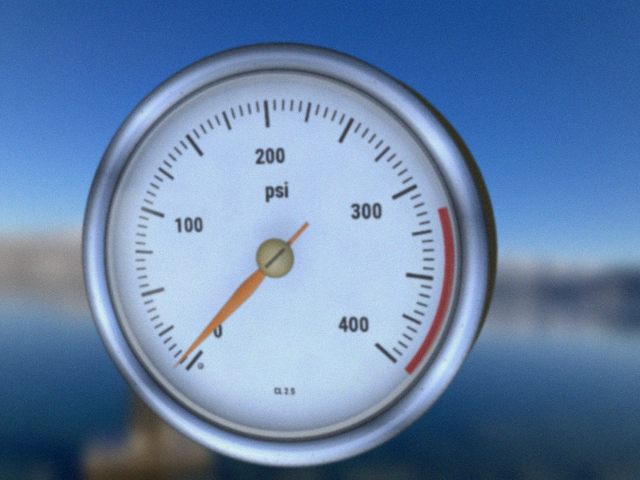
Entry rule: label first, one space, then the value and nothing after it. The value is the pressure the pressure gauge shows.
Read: 5 psi
